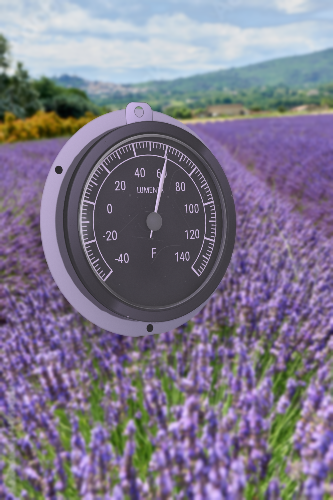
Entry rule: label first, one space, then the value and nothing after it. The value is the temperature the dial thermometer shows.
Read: 60 °F
